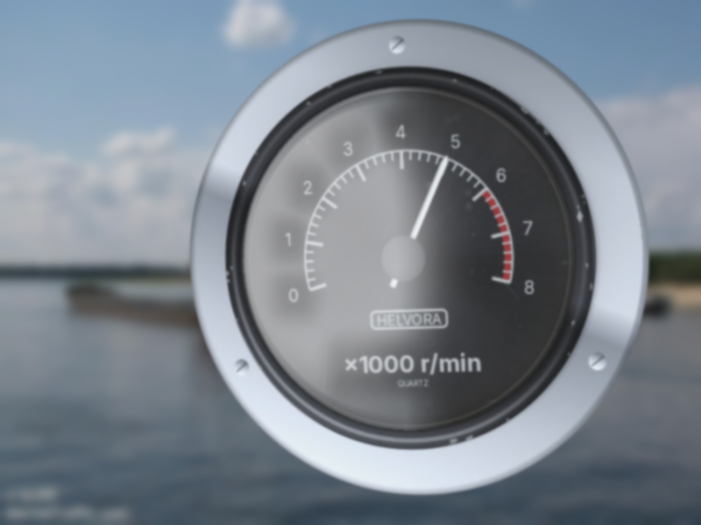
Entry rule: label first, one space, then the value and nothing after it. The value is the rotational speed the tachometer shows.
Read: 5000 rpm
